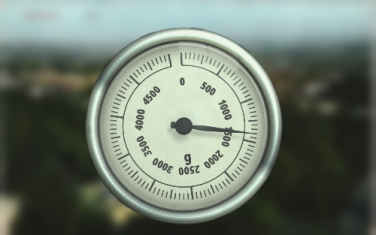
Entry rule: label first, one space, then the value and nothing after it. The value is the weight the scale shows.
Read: 1400 g
